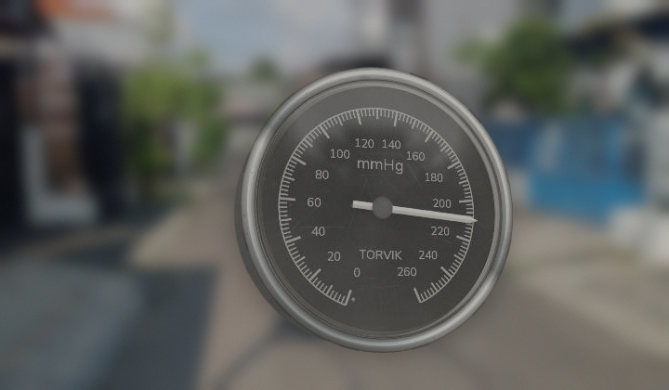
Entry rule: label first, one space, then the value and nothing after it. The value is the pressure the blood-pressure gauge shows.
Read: 210 mmHg
